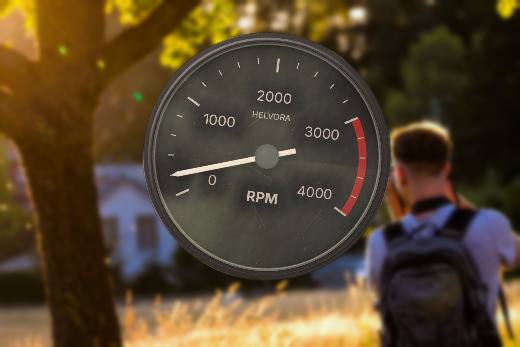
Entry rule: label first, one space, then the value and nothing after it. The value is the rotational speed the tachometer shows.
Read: 200 rpm
